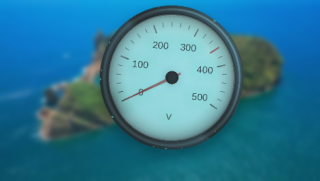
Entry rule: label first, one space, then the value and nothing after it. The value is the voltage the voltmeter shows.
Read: 0 V
